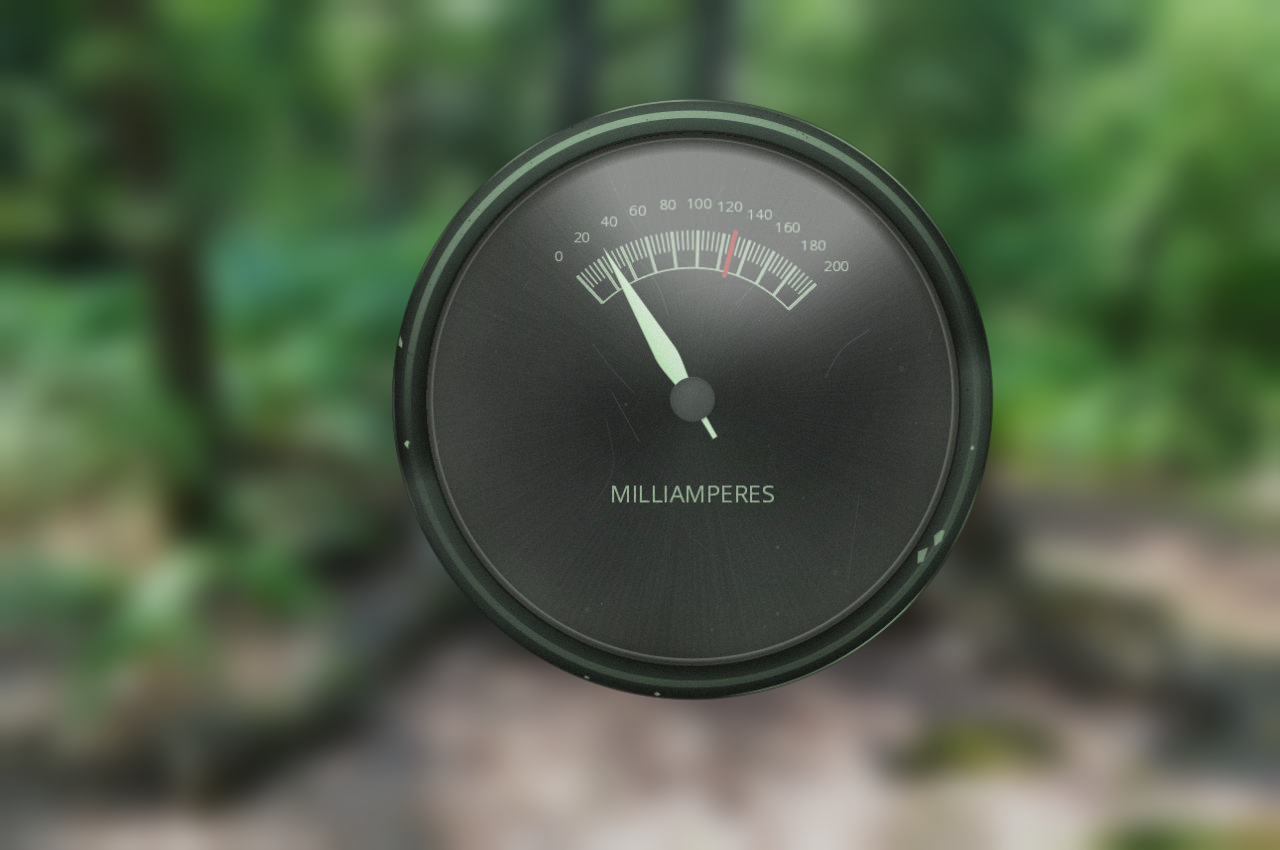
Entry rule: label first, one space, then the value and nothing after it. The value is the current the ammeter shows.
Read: 28 mA
